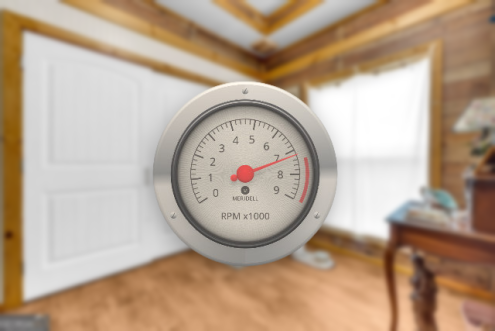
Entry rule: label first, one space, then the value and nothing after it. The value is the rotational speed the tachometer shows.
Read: 7200 rpm
